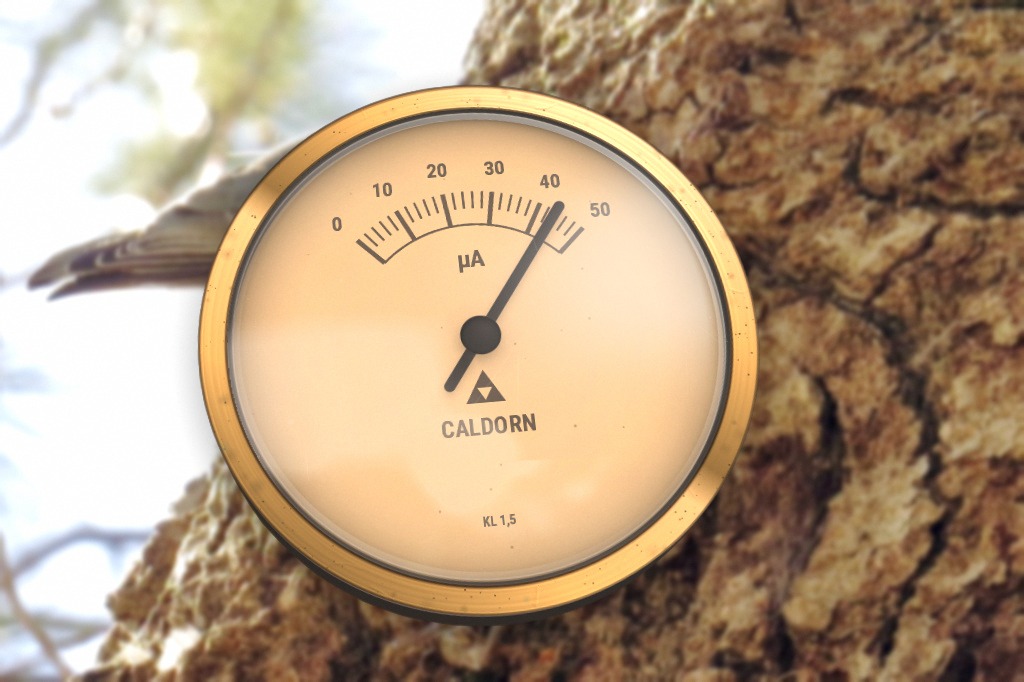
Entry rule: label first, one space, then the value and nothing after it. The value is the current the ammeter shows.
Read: 44 µA
